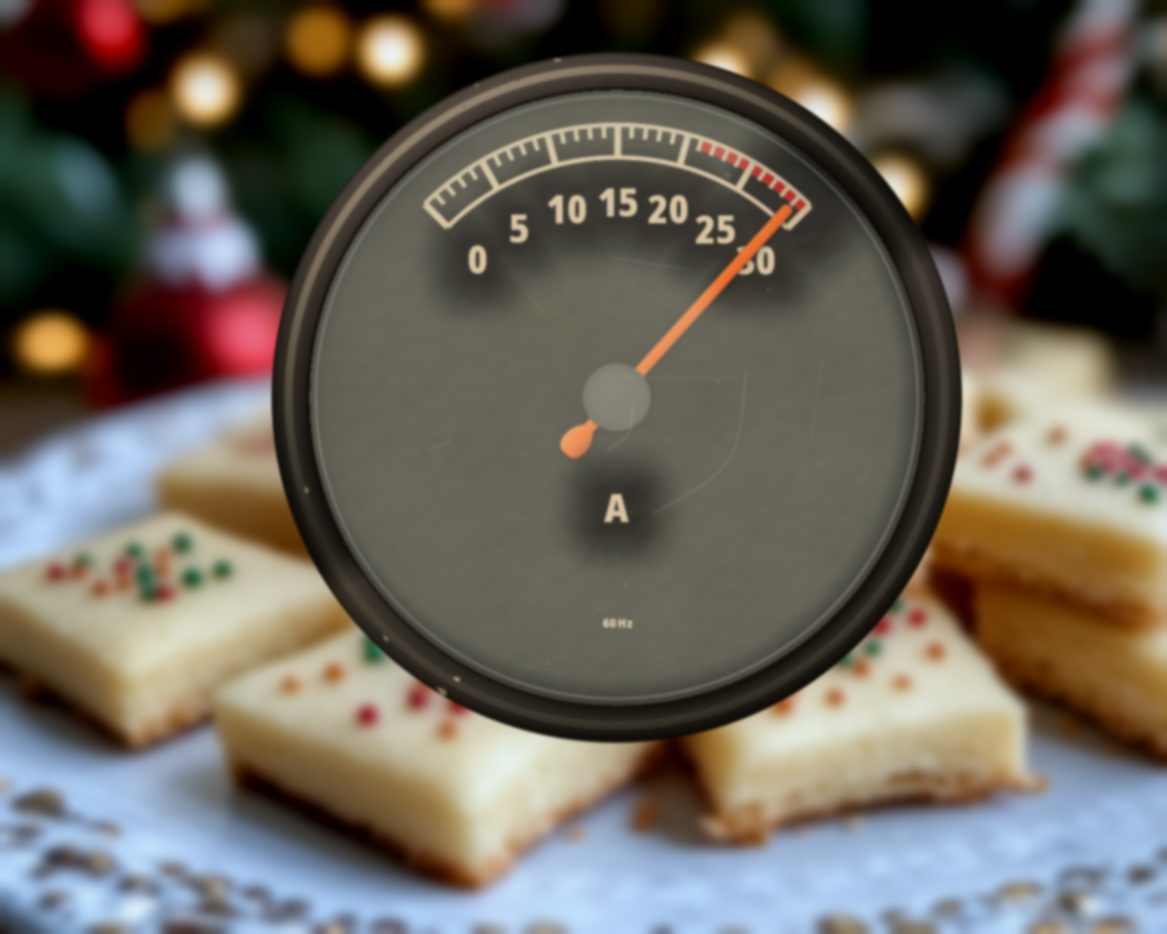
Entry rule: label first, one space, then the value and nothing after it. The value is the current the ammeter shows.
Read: 29 A
